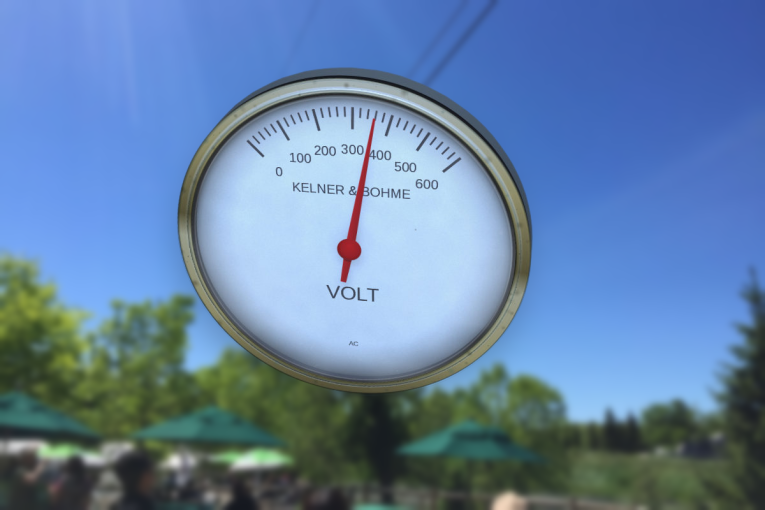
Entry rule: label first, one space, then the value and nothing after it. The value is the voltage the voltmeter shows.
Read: 360 V
